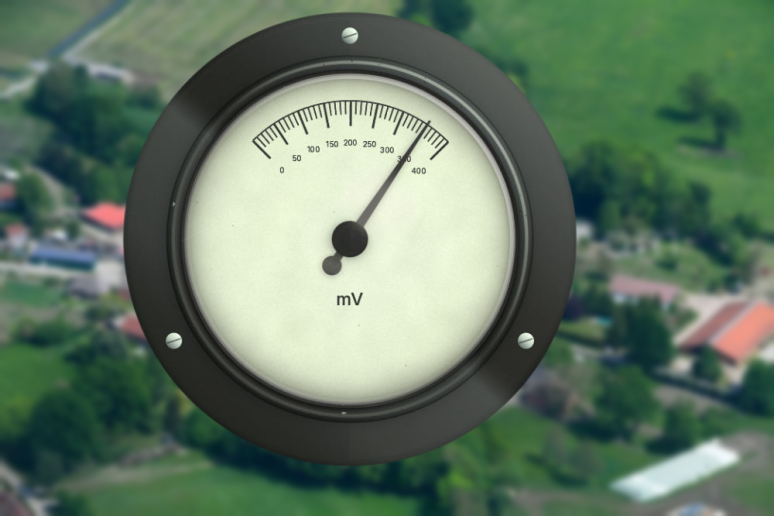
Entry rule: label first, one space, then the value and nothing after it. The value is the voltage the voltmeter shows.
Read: 350 mV
